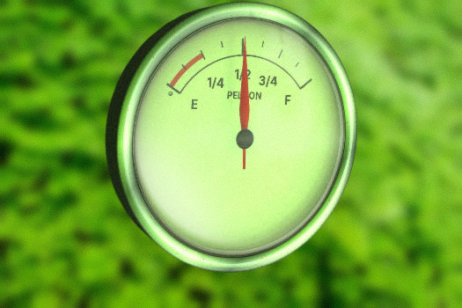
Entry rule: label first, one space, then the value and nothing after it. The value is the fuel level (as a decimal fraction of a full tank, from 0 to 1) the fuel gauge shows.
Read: 0.5
